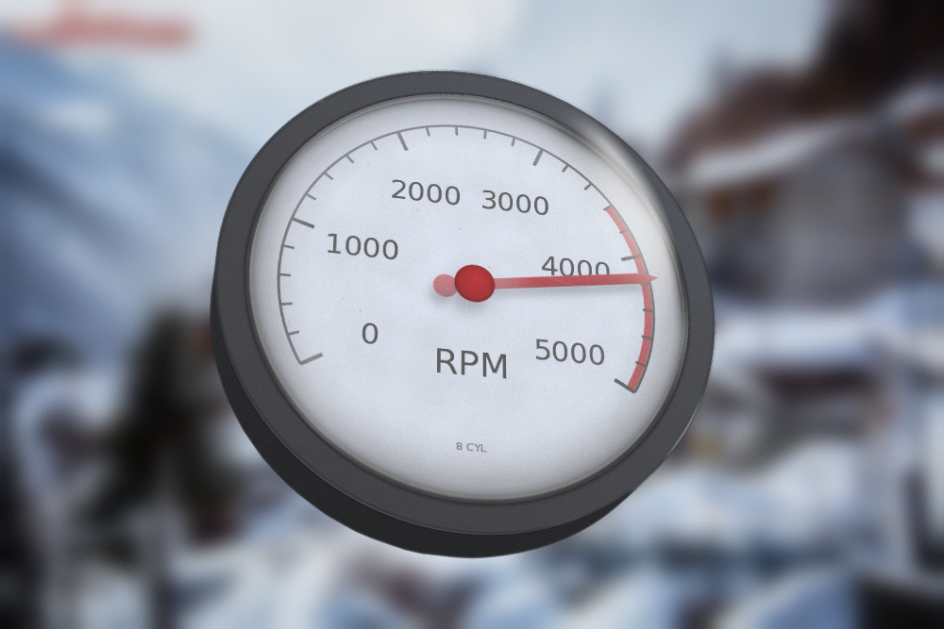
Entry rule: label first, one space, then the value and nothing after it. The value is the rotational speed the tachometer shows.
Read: 4200 rpm
